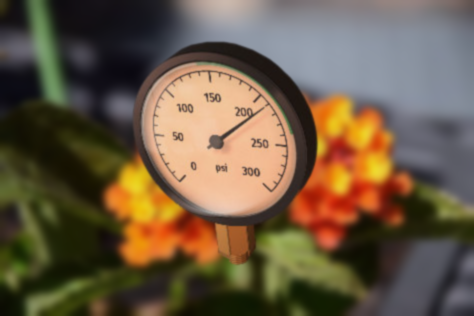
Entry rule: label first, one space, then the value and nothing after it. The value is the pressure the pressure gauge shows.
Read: 210 psi
